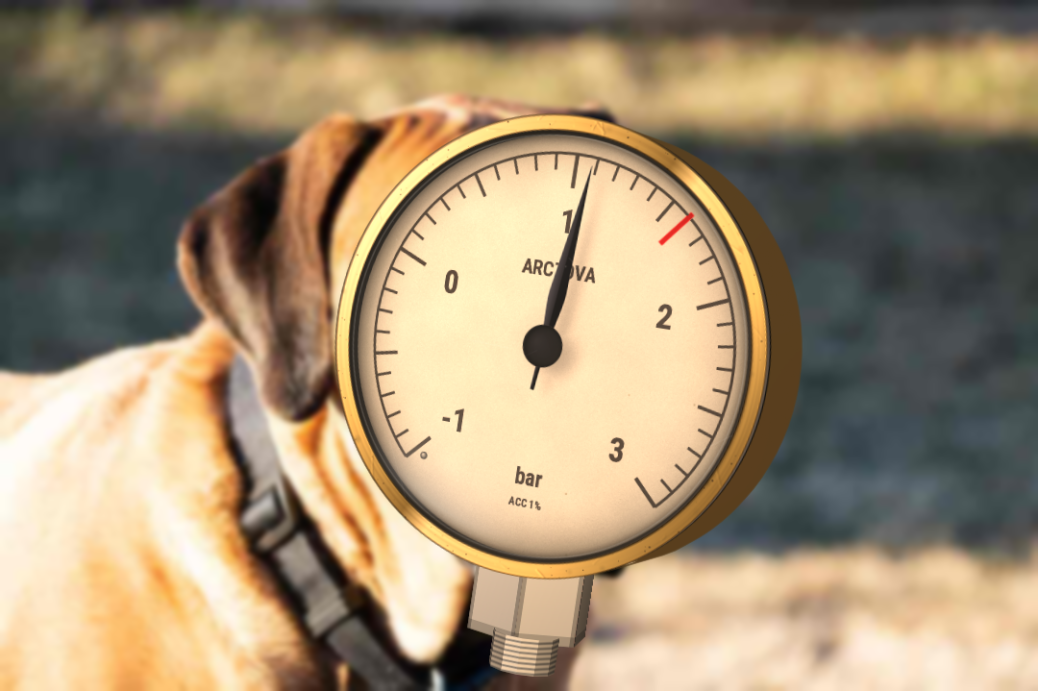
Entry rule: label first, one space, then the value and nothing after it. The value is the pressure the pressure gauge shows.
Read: 1.1 bar
